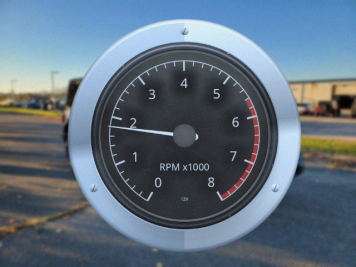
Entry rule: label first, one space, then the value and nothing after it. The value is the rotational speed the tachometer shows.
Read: 1800 rpm
